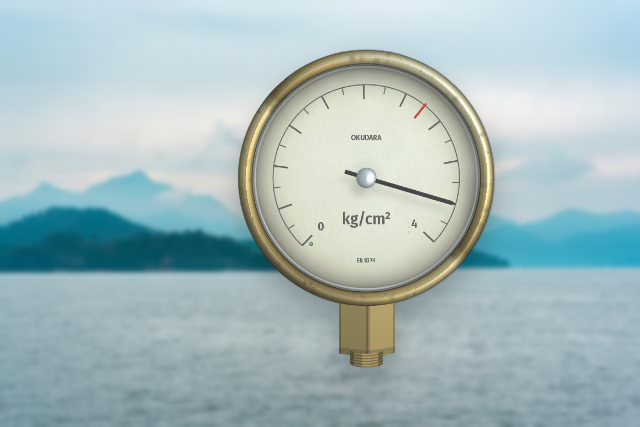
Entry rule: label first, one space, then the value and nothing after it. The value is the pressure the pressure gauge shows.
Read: 3.6 kg/cm²
